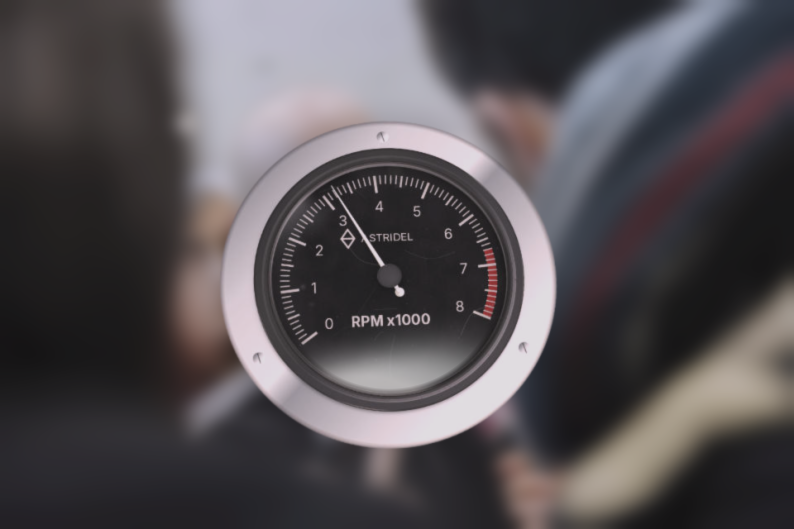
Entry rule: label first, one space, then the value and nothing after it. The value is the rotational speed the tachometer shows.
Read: 3200 rpm
